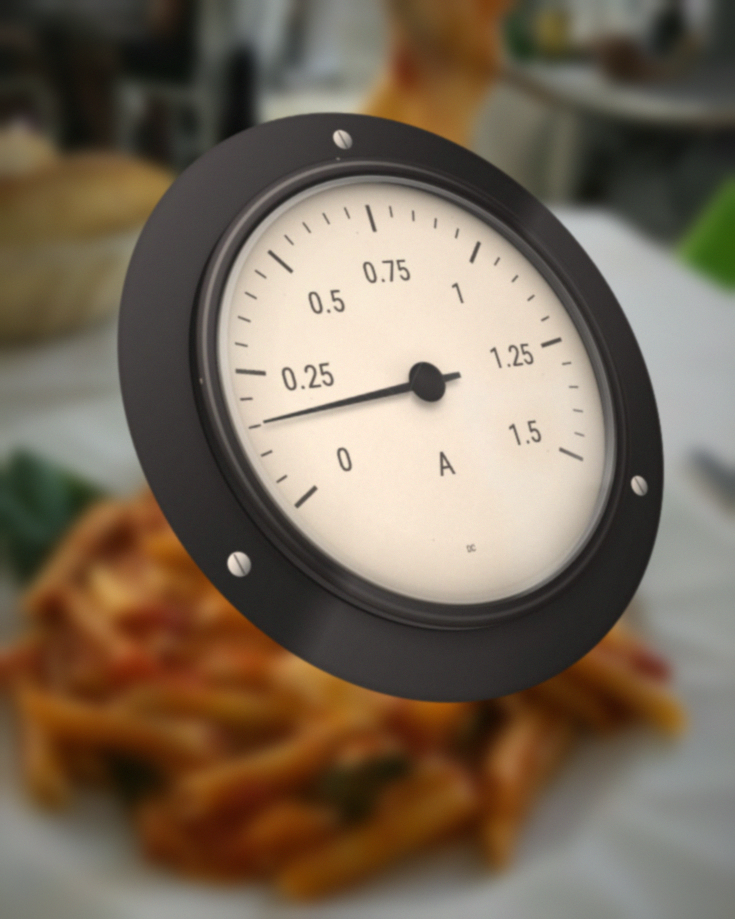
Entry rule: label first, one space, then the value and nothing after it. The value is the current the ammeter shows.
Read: 0.15 A
